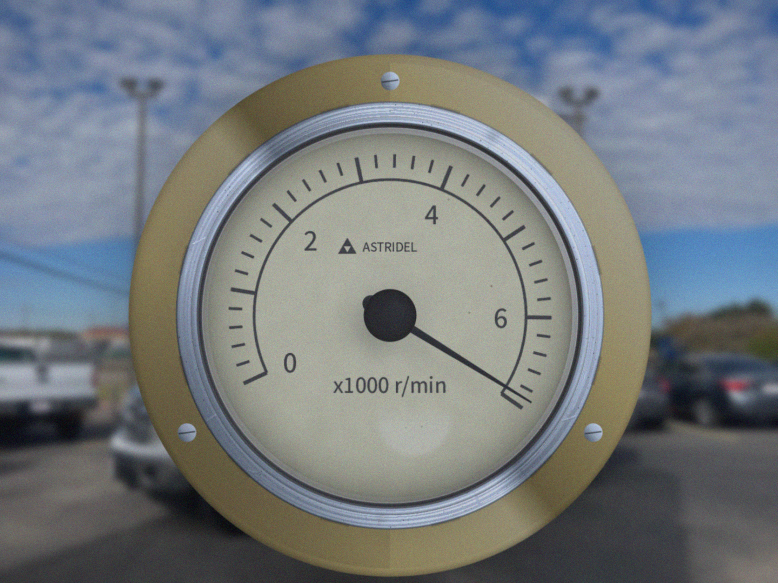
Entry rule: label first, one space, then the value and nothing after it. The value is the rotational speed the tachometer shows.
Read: 6900 rpm
